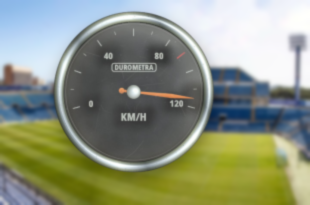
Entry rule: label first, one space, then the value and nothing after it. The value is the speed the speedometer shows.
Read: 115 km/h
